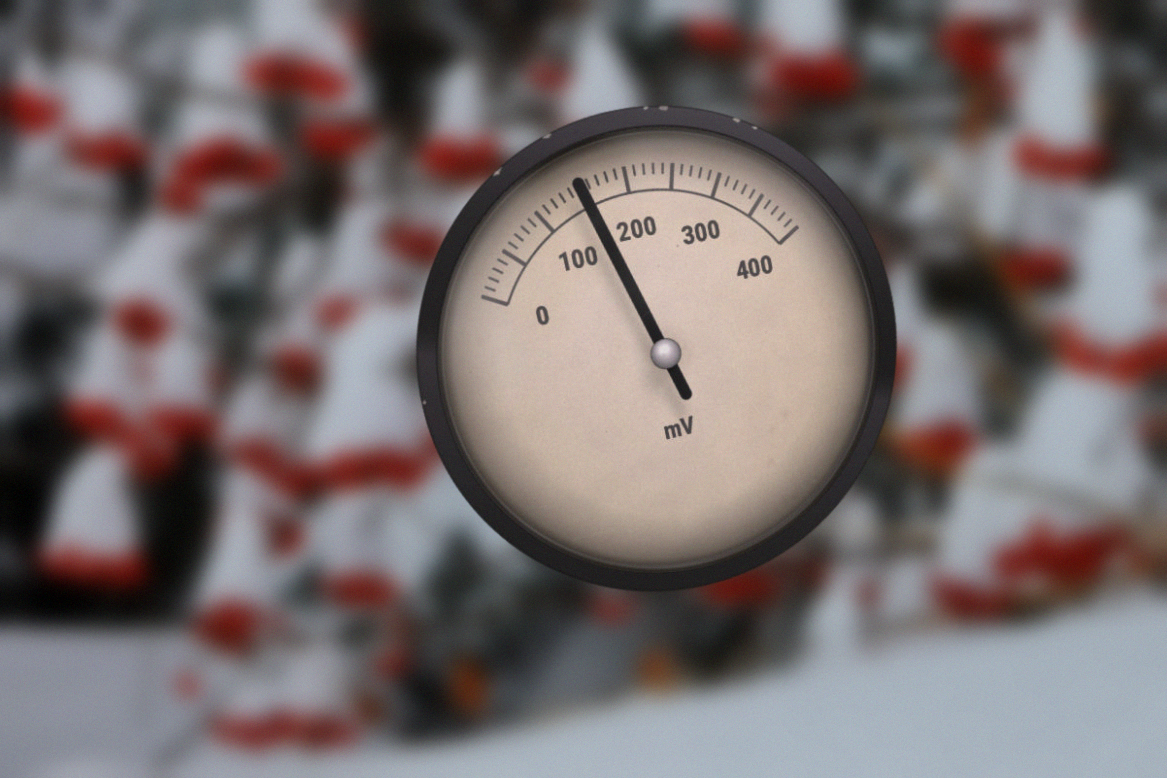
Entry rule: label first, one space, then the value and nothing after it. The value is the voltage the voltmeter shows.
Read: 150 mV
